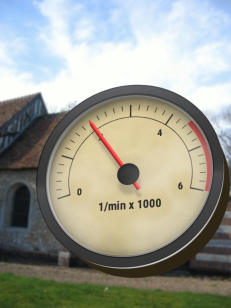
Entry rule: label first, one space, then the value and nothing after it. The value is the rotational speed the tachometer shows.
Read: 2000 rpm
